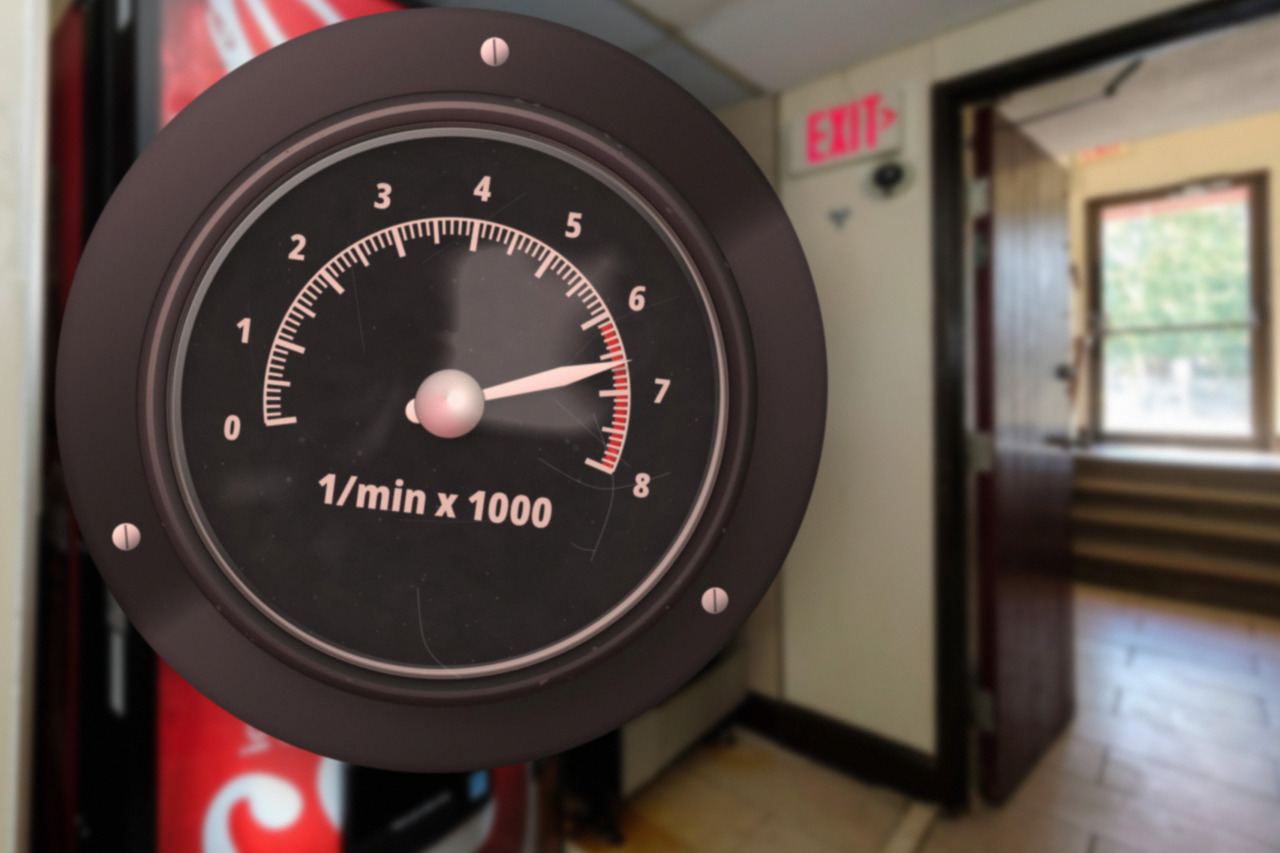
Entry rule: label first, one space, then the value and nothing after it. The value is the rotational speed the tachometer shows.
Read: 6600 rpm
